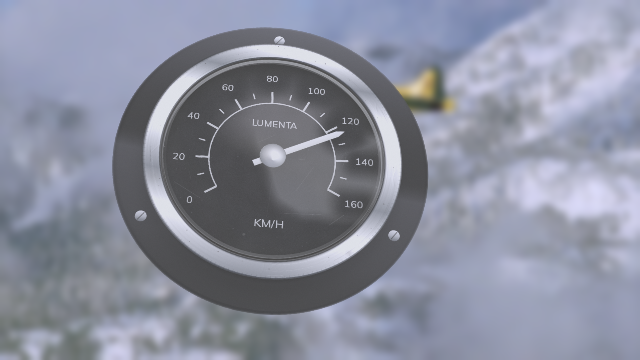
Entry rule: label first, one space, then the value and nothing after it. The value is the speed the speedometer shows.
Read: 125 km/h
